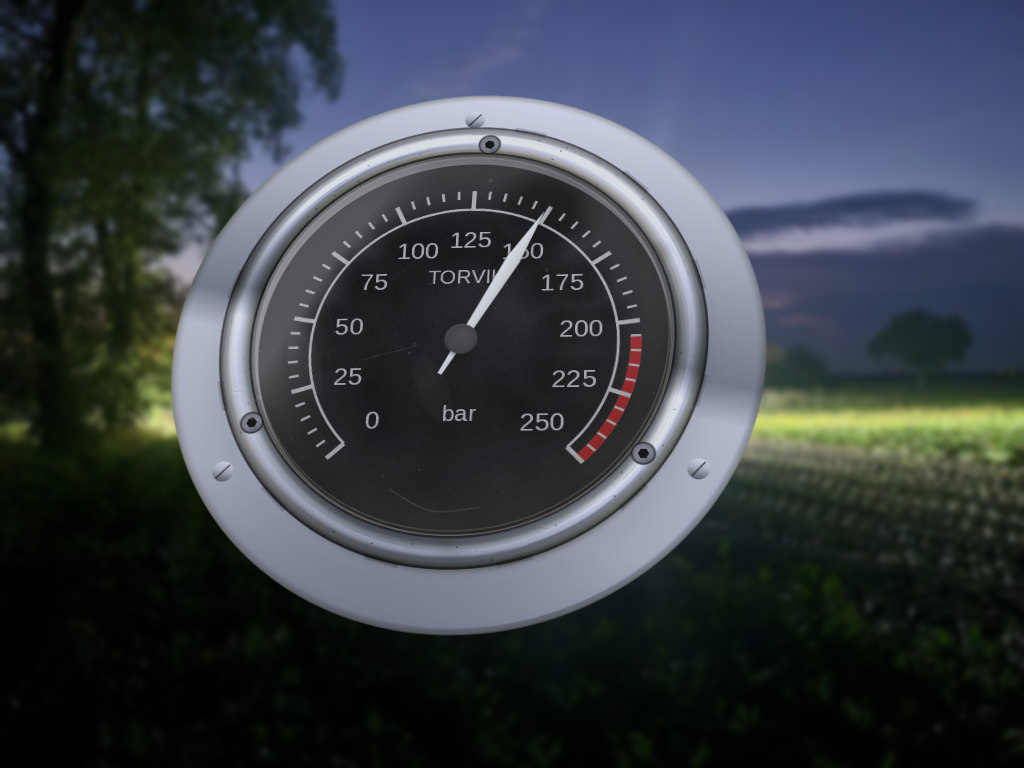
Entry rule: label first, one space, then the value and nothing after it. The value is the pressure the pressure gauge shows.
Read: 150 bar
